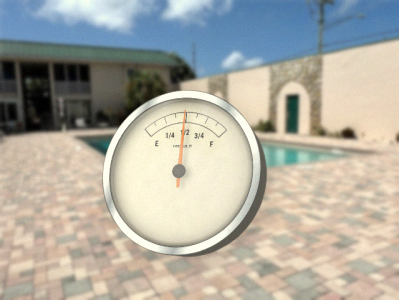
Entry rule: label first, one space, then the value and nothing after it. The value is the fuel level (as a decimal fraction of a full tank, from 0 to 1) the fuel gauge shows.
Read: 0.5
